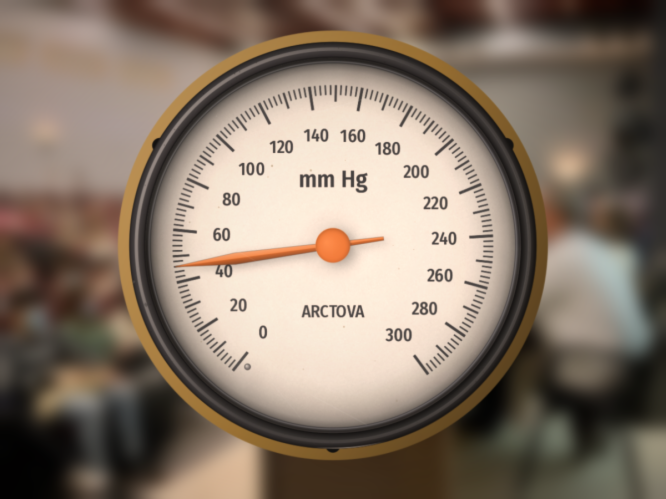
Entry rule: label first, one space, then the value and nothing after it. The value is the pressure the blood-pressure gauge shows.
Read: 46 mmHg
